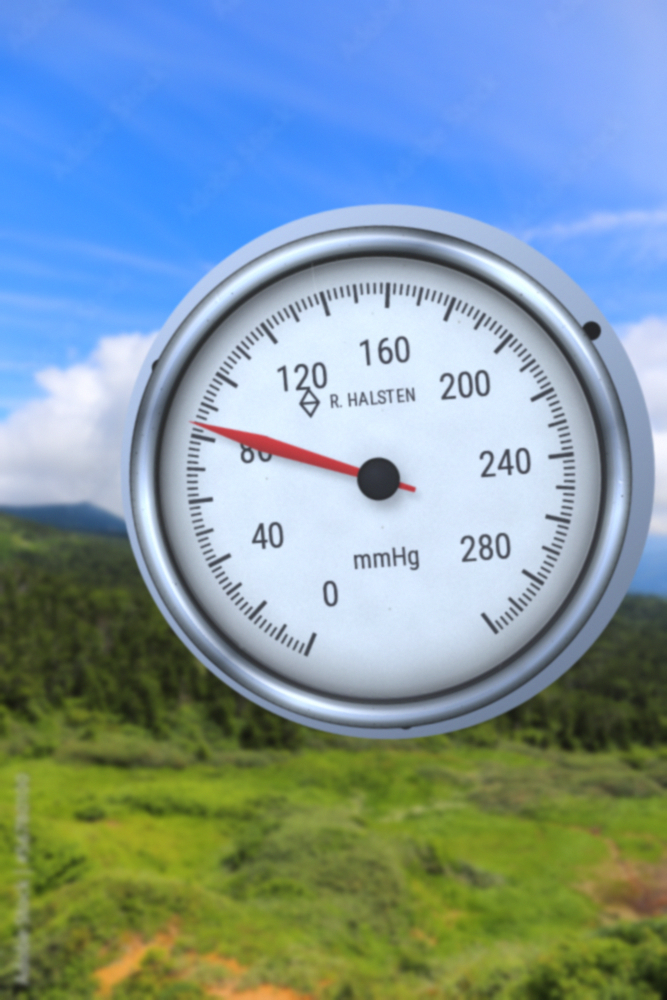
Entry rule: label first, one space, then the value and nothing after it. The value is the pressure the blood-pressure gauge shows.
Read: 84 mmHg
